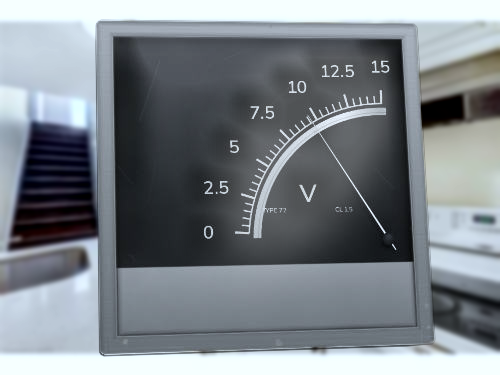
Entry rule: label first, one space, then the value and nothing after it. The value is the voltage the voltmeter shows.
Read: 9.5 V
